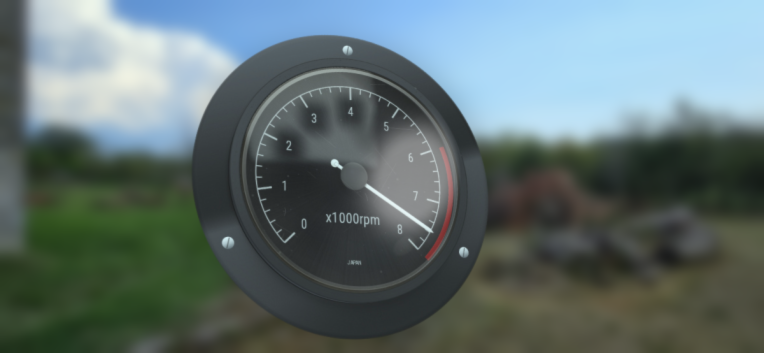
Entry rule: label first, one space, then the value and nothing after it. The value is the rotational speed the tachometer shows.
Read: 7600 rpm
